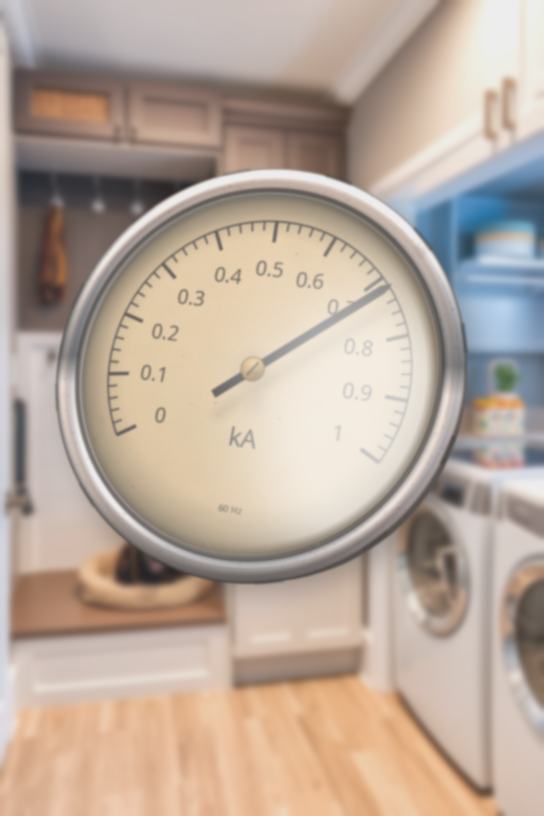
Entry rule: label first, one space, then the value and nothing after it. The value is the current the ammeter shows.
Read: 0.72 kA
